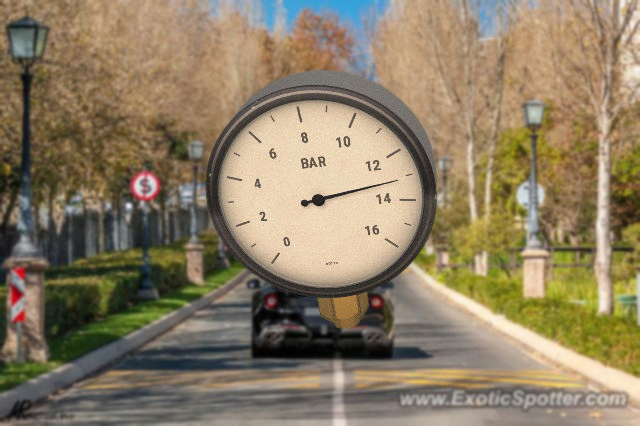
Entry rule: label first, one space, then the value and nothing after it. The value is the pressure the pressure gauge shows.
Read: 13 bar
